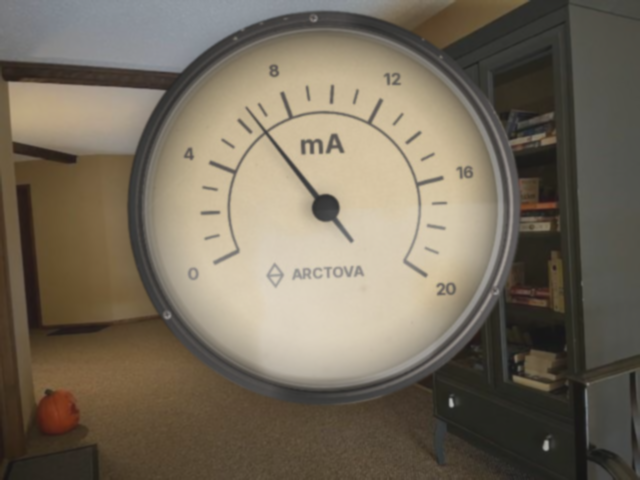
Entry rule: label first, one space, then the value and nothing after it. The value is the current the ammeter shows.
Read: 6.5 mA
